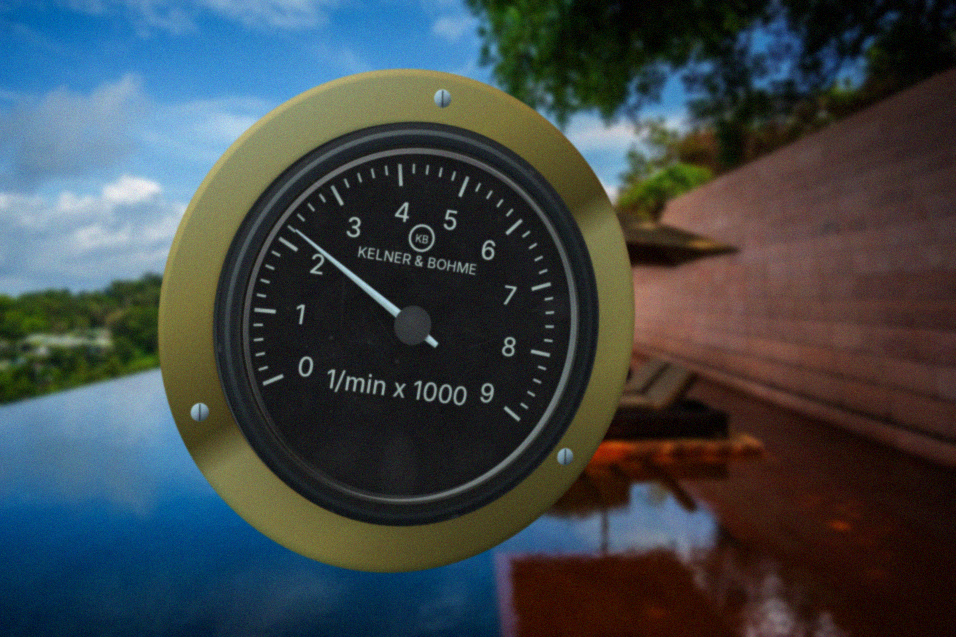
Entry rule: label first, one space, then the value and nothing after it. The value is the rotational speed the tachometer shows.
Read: 2200 rpm
